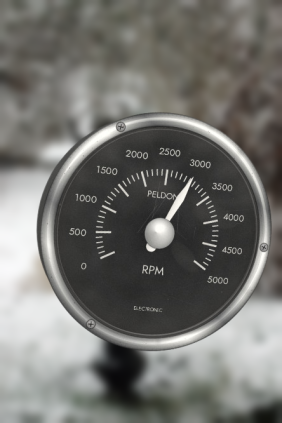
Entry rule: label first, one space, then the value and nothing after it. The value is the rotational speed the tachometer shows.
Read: 3000 rpm
